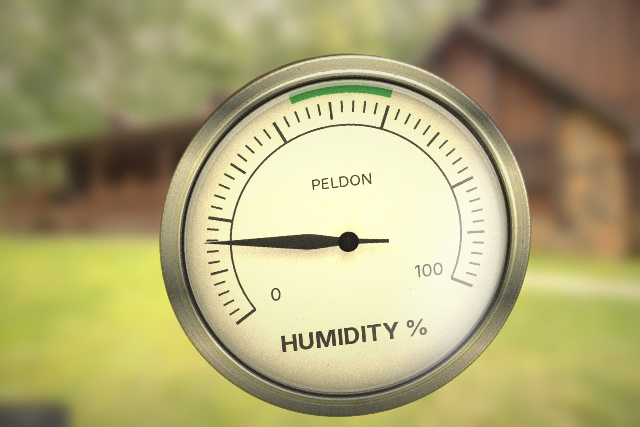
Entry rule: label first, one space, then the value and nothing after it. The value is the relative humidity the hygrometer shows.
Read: 16 %
